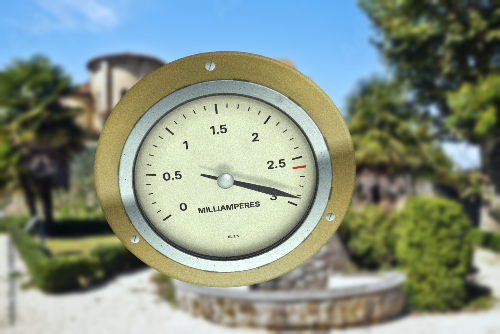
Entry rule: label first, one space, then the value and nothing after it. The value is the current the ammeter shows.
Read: 2.9 mA
